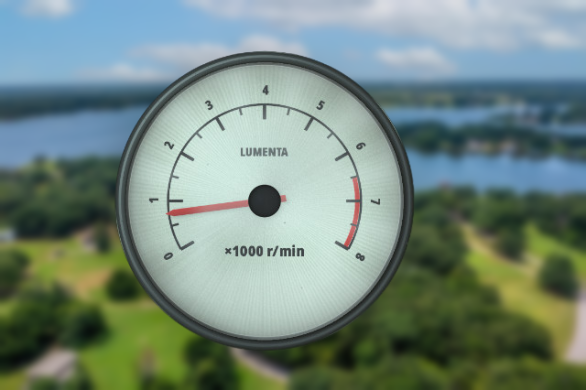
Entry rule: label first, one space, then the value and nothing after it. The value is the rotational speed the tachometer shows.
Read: 750 rpm
